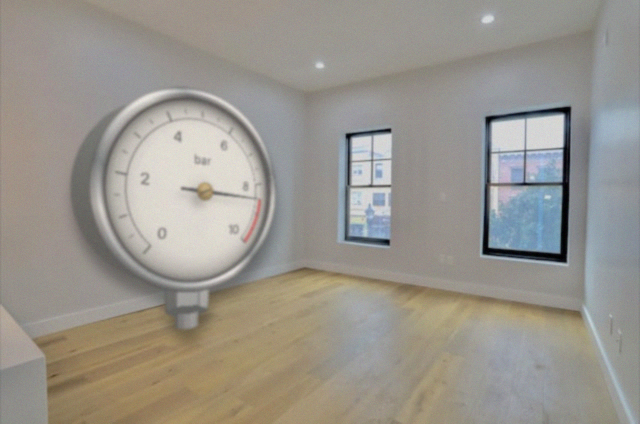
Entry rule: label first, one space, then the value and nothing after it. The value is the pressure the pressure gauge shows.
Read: 8.5 bar
